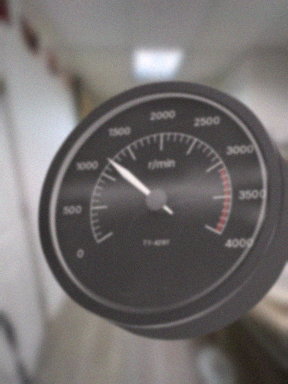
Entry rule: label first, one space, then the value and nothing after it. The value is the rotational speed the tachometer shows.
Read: 1200 rpm
